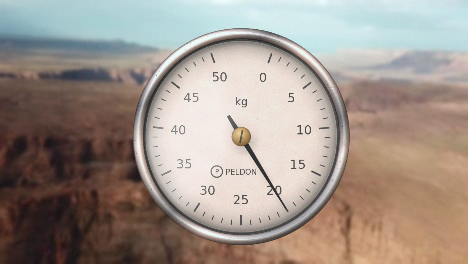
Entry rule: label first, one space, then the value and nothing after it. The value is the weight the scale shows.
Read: 20 kg
